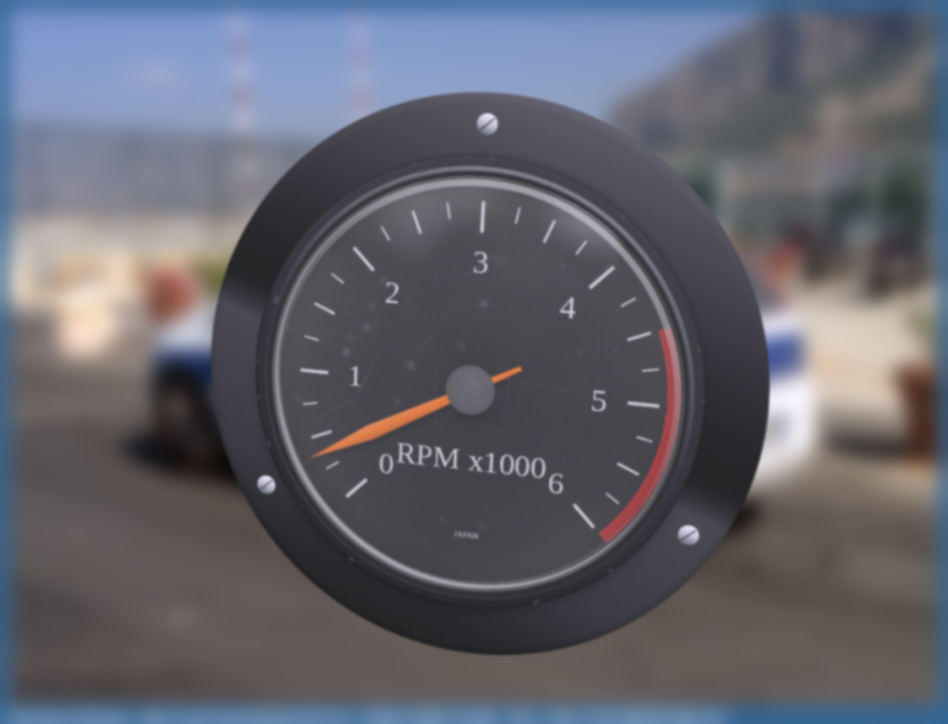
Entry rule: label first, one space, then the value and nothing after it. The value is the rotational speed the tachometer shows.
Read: 375 rpm
